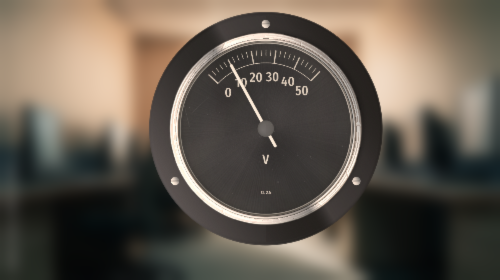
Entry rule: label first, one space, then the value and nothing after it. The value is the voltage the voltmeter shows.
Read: 10 V
